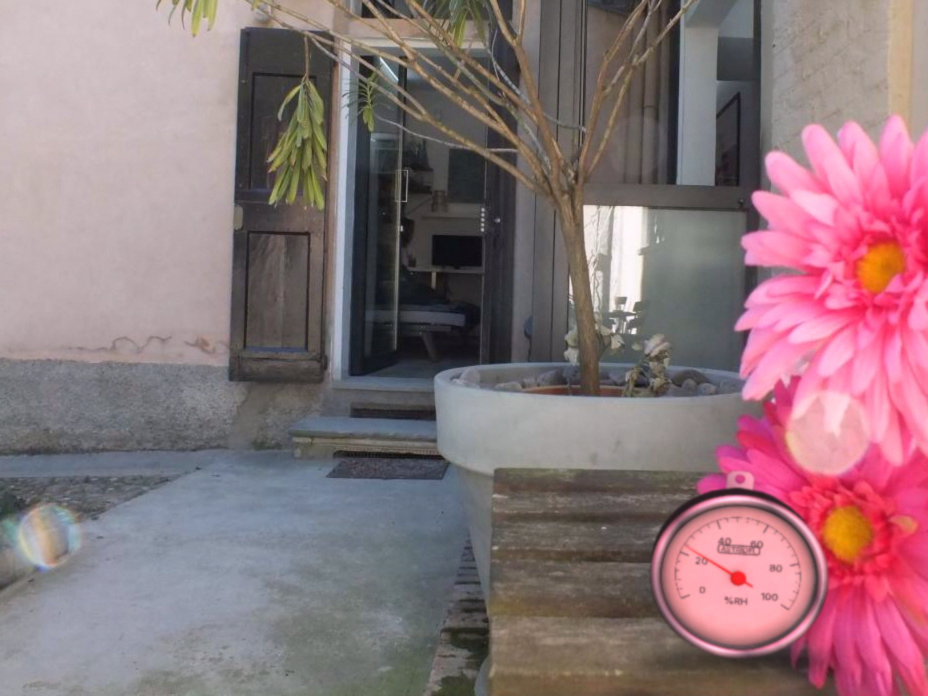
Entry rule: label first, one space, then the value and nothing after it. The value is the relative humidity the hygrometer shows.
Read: 24 %
